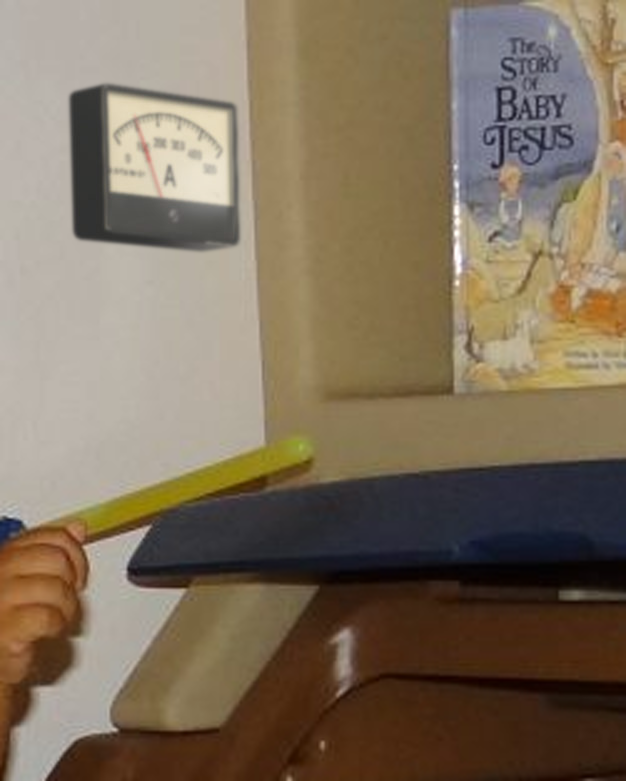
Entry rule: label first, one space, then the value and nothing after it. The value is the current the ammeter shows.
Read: 100 A
